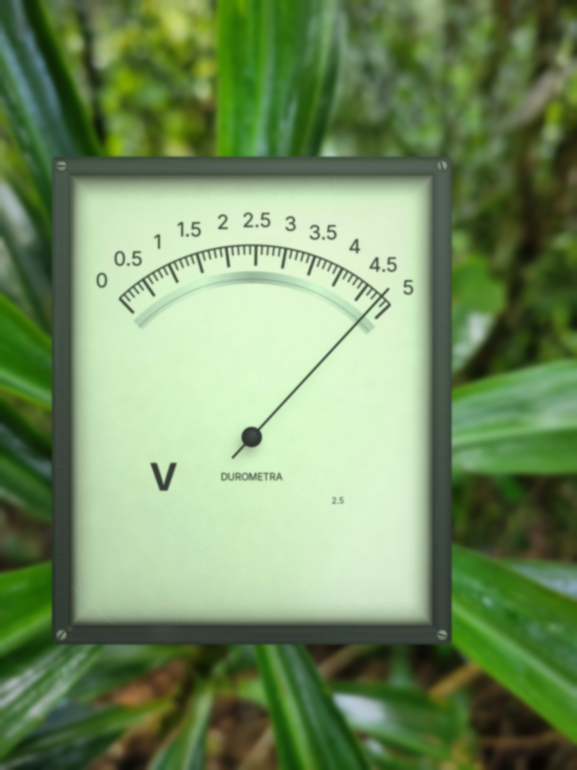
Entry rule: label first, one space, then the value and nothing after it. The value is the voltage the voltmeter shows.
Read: 4.8 V
